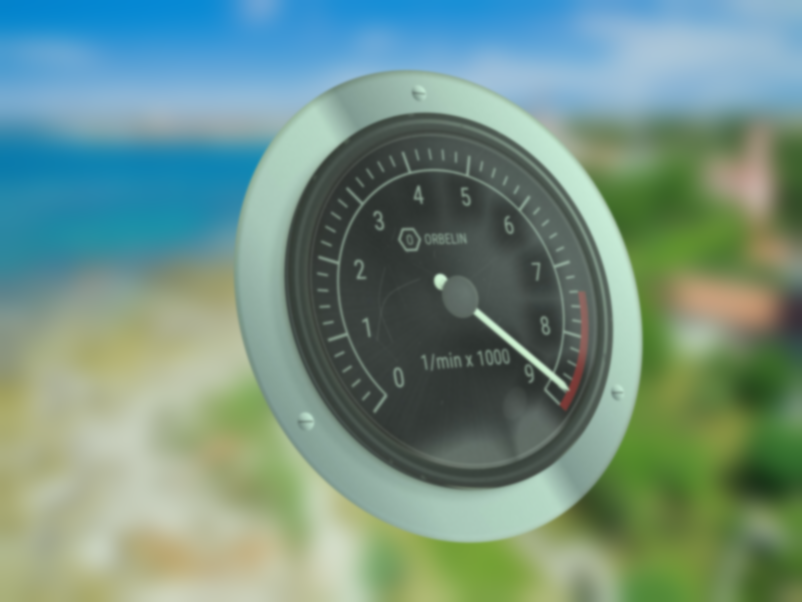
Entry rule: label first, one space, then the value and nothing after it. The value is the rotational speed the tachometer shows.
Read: 8800 rpm
